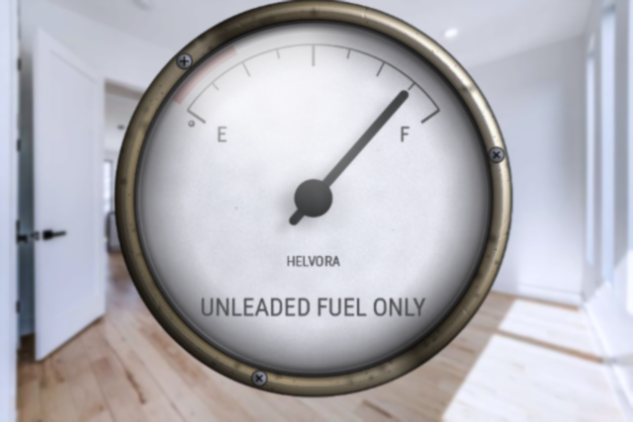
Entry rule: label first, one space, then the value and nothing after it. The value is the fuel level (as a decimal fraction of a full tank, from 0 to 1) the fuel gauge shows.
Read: 0.875
